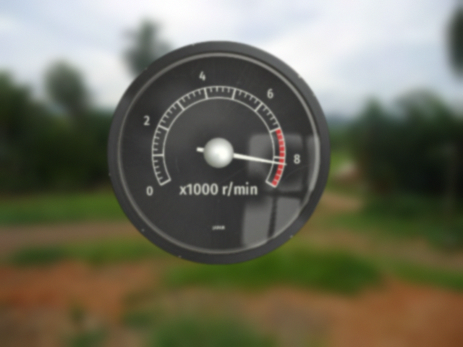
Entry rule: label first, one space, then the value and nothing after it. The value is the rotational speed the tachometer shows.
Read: 8200 rpm
